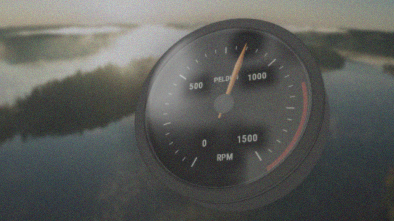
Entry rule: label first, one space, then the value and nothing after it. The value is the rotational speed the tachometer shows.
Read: 850 rpm
